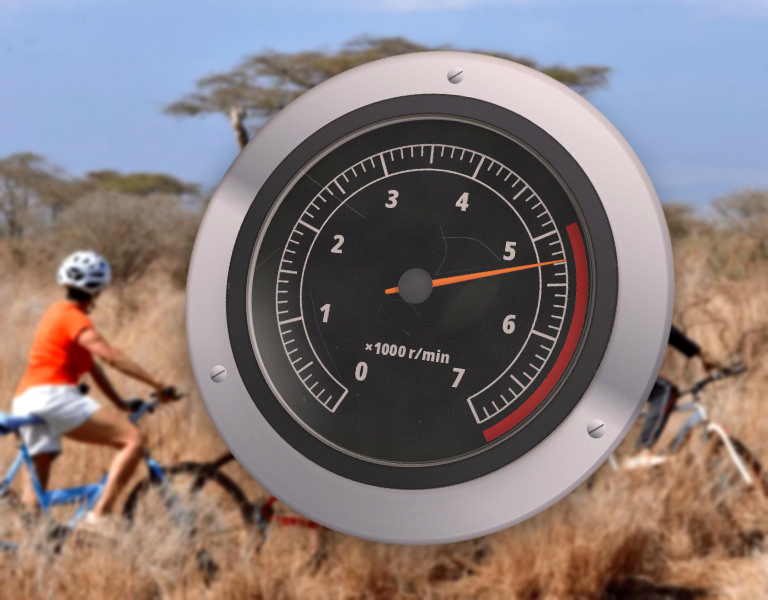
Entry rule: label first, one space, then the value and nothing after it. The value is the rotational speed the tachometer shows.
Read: 5300 rpm
